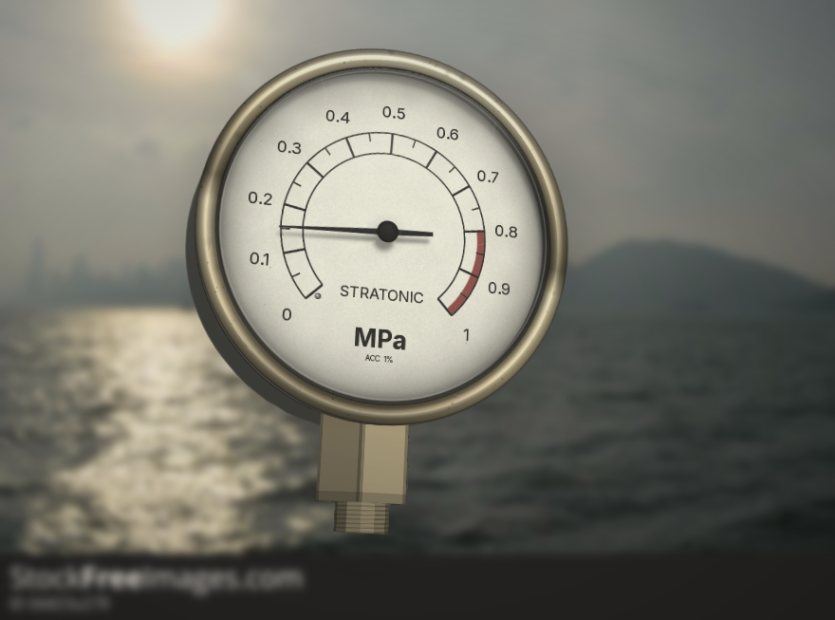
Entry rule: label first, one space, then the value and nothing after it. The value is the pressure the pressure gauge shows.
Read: 0.15 MPa
